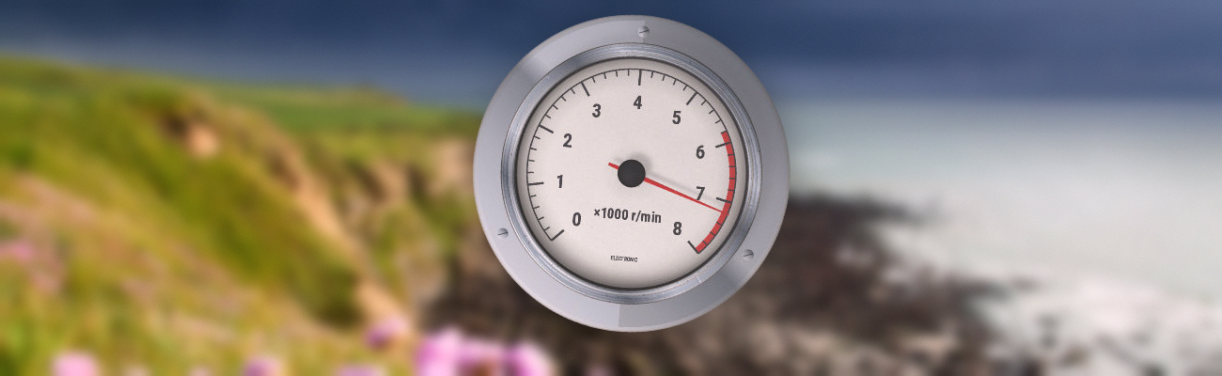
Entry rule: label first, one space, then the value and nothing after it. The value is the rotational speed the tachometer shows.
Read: 7200 rpm
